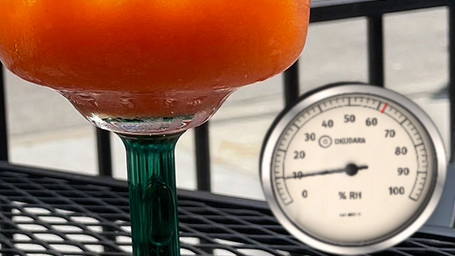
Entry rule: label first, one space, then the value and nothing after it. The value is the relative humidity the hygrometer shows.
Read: 10 %
